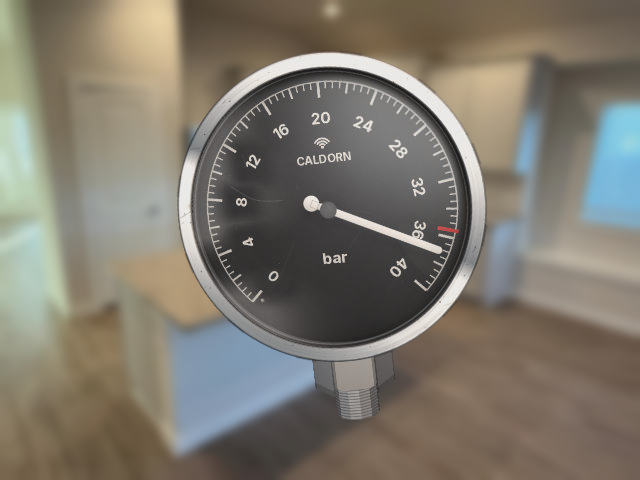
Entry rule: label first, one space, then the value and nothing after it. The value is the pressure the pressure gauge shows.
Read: 37 bar
